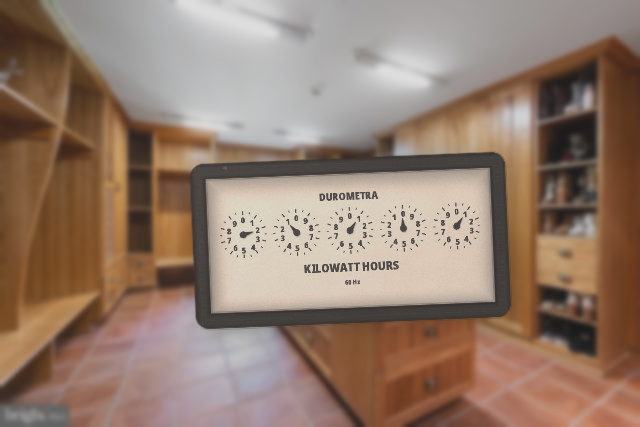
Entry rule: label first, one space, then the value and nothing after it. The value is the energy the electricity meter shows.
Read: 21101 kWh
